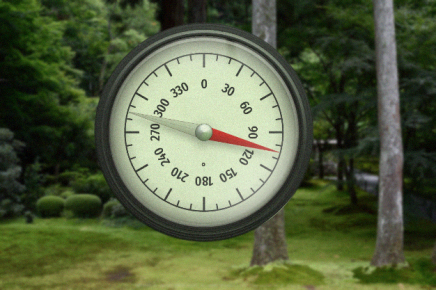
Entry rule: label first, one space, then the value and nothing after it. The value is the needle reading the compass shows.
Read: 105 °
